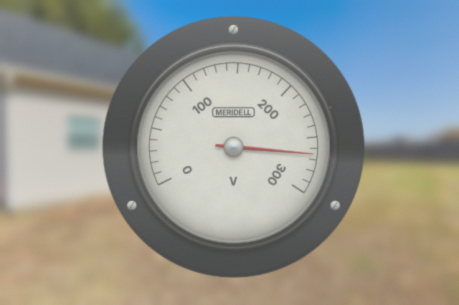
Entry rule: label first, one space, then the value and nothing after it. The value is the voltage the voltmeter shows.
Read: 265 V
